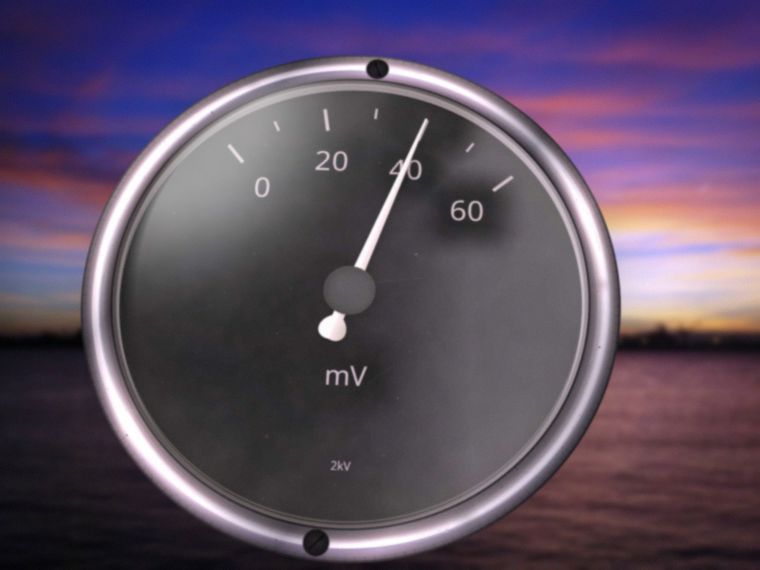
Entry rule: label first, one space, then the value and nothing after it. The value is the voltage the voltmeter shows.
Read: 40 mV
